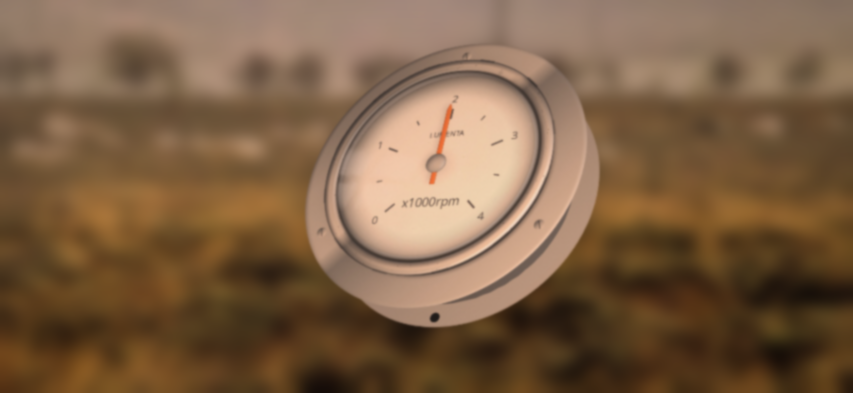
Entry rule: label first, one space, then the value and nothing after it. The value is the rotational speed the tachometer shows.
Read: 2000 rpm
